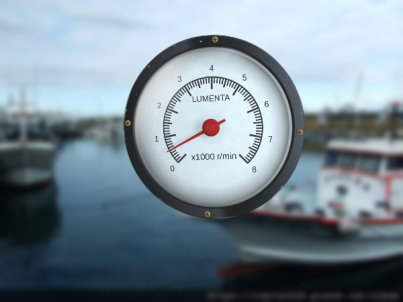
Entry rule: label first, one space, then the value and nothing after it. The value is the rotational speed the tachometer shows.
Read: 500 rpm
